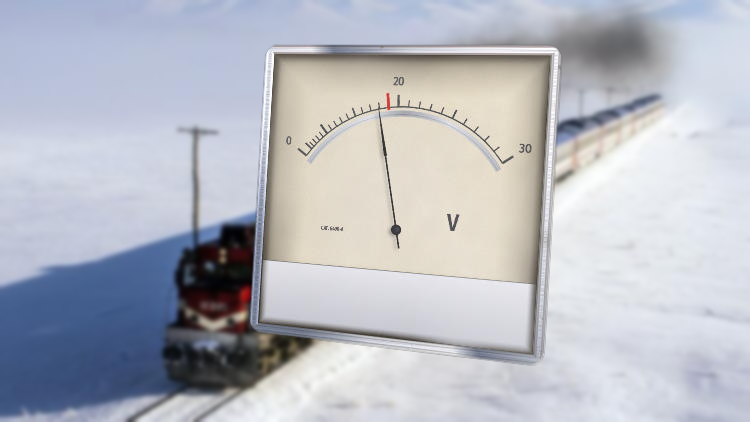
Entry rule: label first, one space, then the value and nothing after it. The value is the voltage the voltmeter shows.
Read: 18 V
